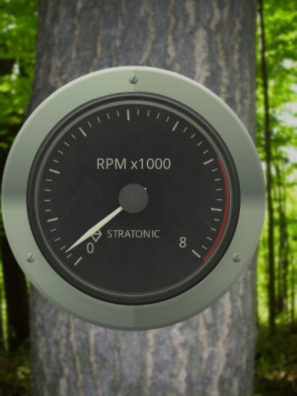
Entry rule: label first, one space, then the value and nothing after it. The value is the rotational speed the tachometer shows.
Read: 300 rpm
